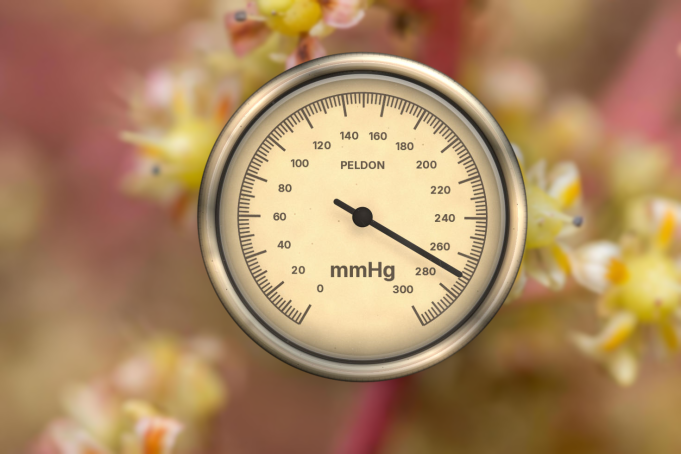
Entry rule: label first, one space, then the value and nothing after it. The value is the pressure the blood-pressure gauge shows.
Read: 270 mmHg
